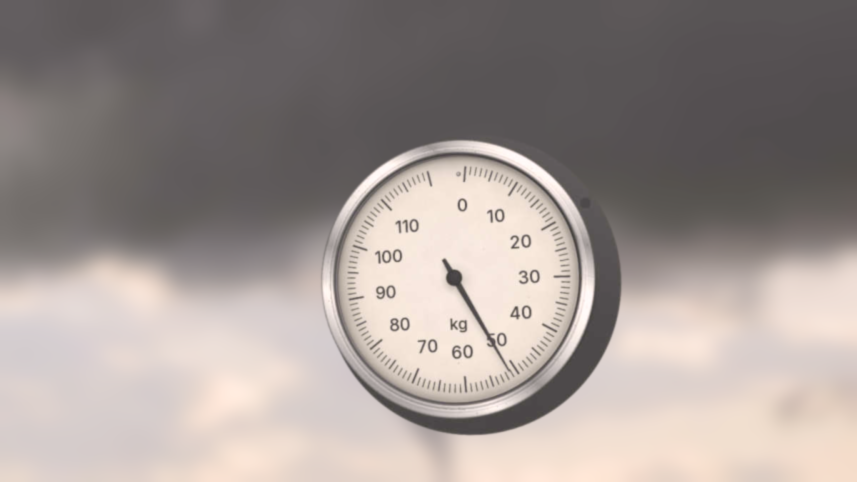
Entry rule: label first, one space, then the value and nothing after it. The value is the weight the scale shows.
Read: 51 kg
